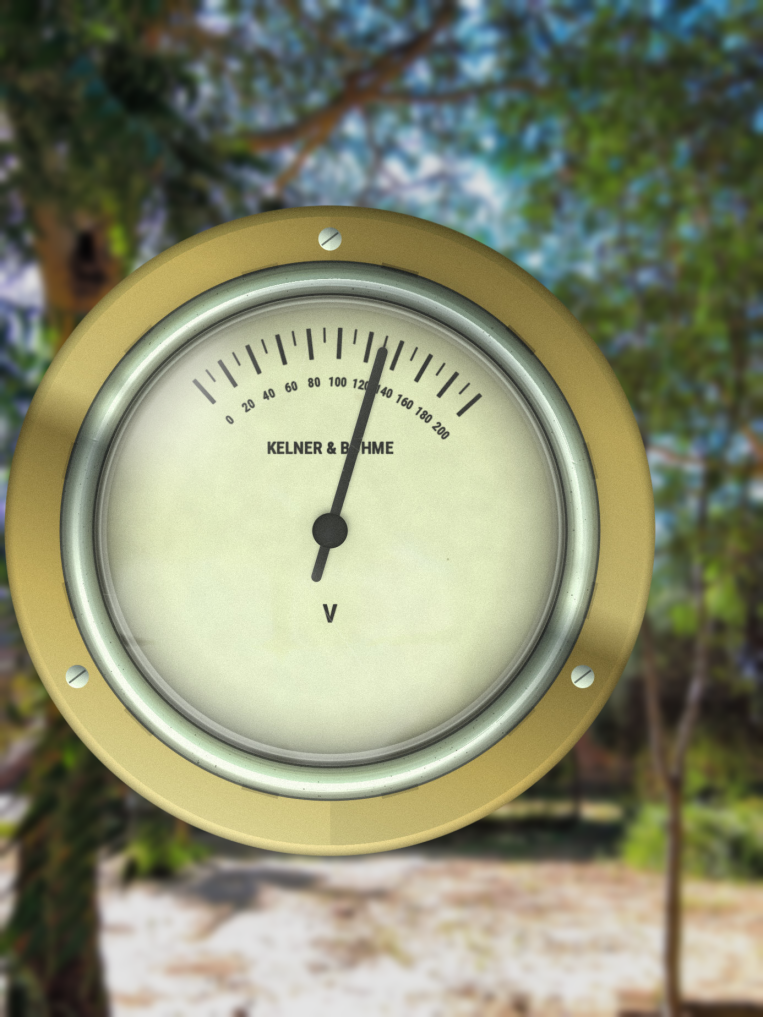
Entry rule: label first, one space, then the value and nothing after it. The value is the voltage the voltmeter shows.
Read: 130 V
